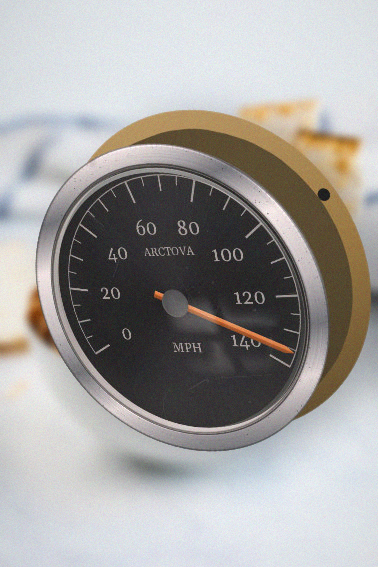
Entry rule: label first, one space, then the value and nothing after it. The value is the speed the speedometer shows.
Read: 135 mph
